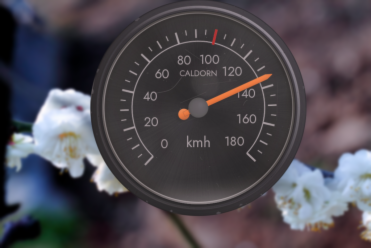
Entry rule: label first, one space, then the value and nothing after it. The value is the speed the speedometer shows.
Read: 135 km/h
